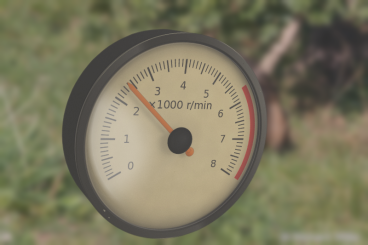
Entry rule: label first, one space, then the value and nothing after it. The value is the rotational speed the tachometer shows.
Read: 2400 rpm
